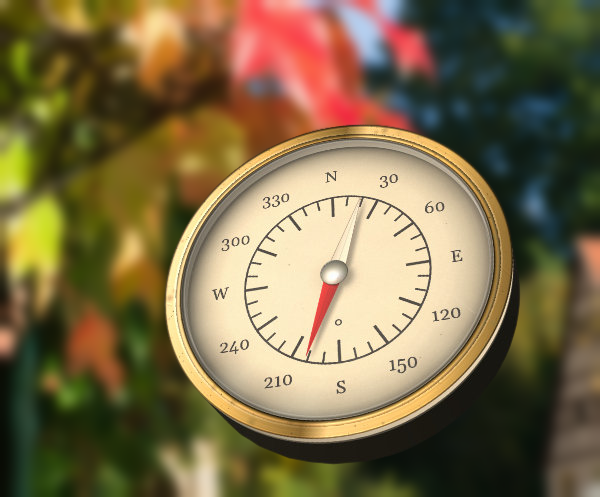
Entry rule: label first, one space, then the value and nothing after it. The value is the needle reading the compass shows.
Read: 200 °
